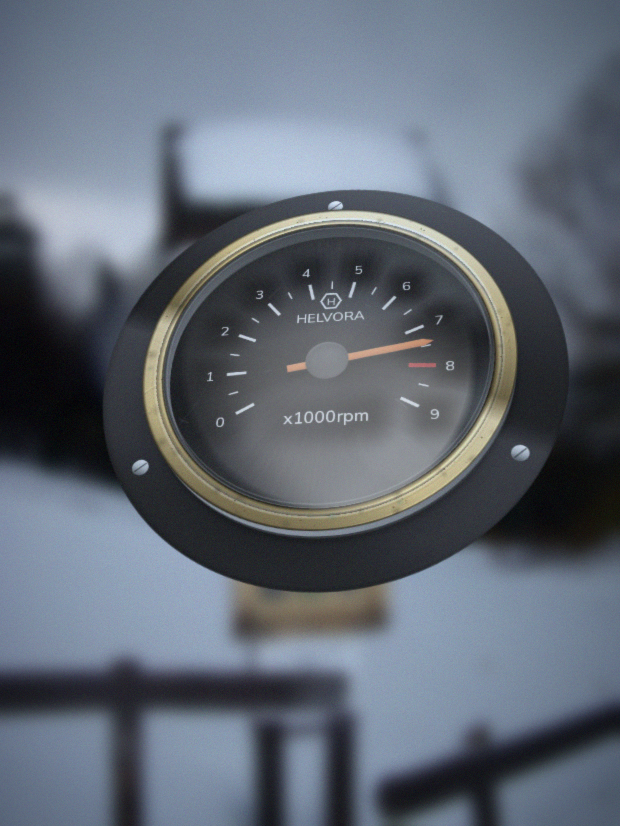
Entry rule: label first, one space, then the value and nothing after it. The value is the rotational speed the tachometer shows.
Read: 7500 rpm
